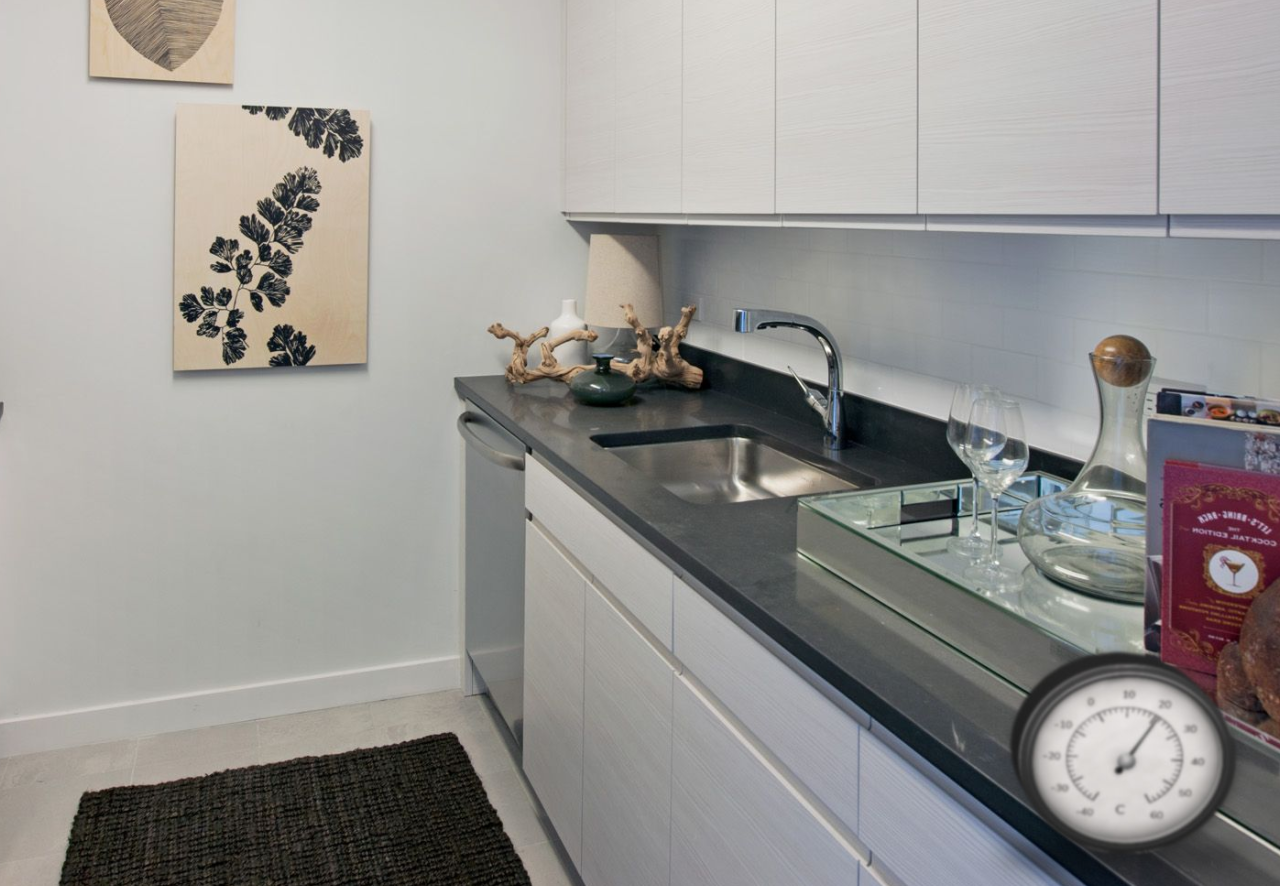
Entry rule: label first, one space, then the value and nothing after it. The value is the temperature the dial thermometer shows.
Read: 20 °C
